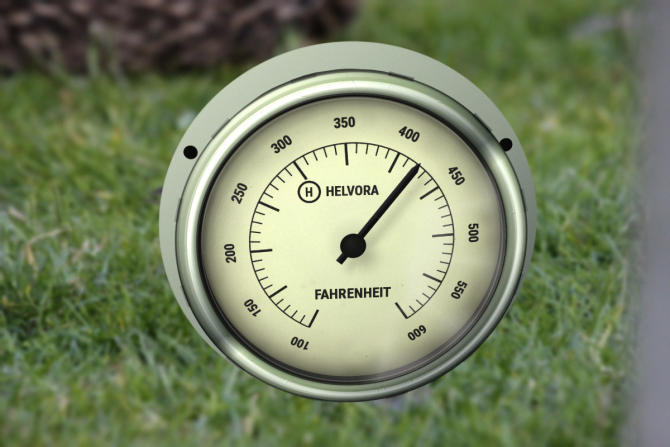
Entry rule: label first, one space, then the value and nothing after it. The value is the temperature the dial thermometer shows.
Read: 420 °F
